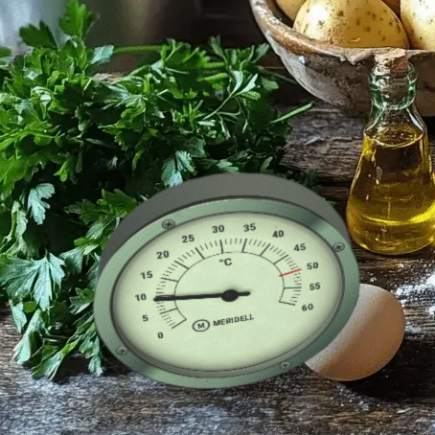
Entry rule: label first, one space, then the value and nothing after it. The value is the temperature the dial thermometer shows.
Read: 10 °C
